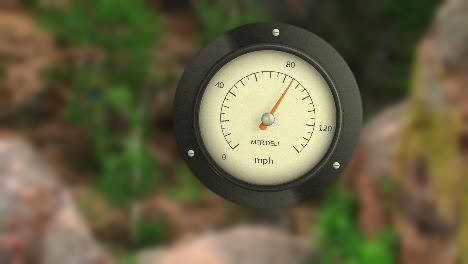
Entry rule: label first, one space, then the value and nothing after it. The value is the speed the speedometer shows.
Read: 85 mph
